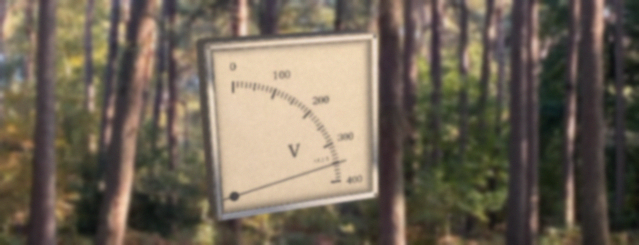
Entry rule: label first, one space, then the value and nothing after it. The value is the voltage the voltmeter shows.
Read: 350 V
